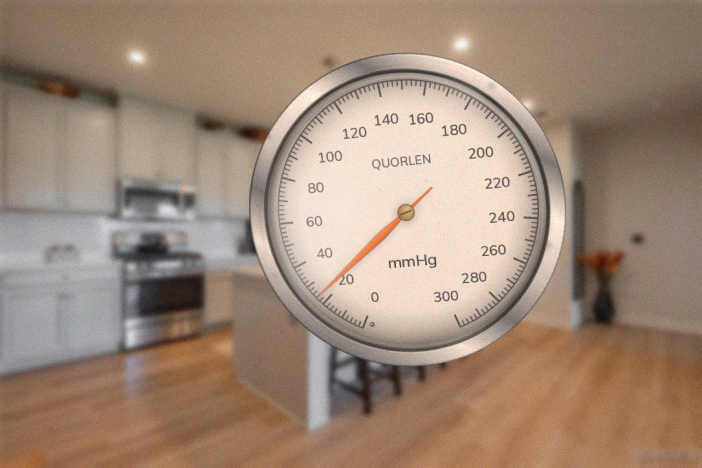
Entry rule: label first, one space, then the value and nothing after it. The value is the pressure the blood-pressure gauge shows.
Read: 24 mmHg
